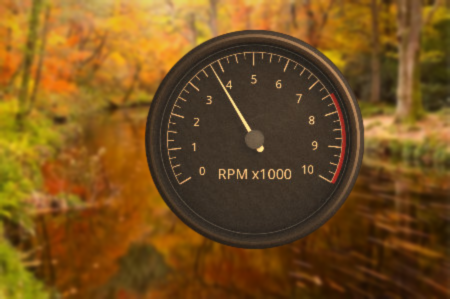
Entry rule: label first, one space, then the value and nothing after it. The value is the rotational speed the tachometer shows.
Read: 3750 rpm
